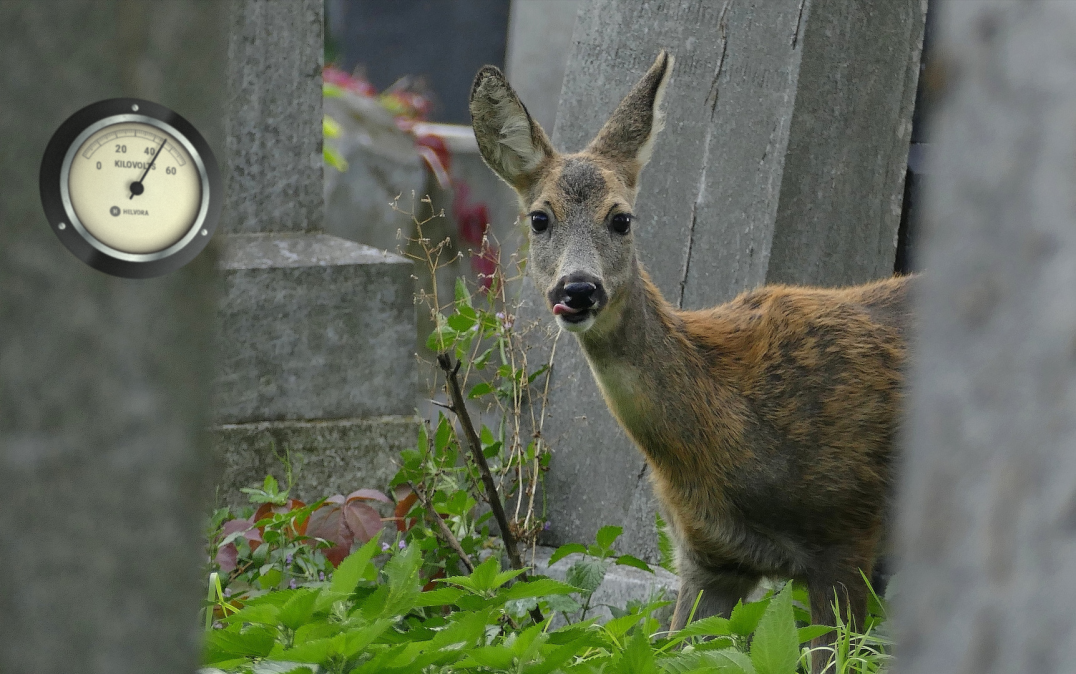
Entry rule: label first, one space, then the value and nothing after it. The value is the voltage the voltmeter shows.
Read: 45 kV
